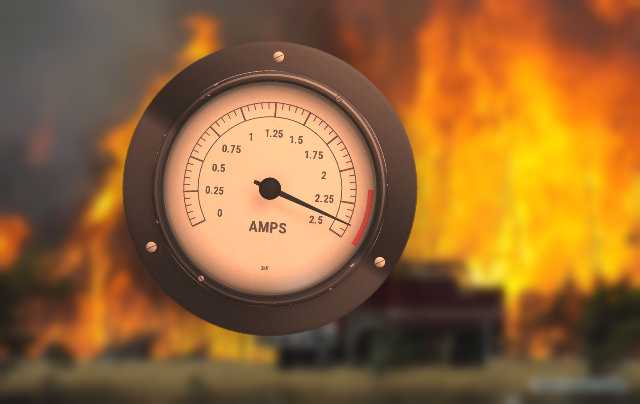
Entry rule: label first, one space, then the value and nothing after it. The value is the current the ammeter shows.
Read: 2.4 A
